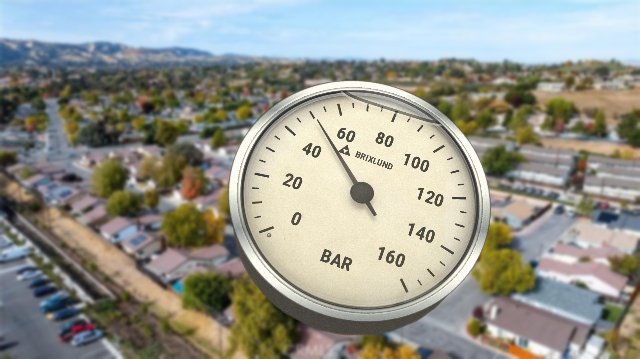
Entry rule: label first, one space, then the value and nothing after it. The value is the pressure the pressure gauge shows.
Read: 50 bar
